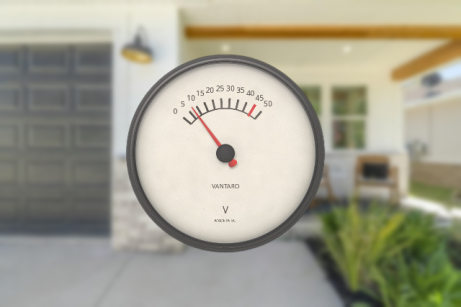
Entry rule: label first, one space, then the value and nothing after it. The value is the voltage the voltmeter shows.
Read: 7.5 V
